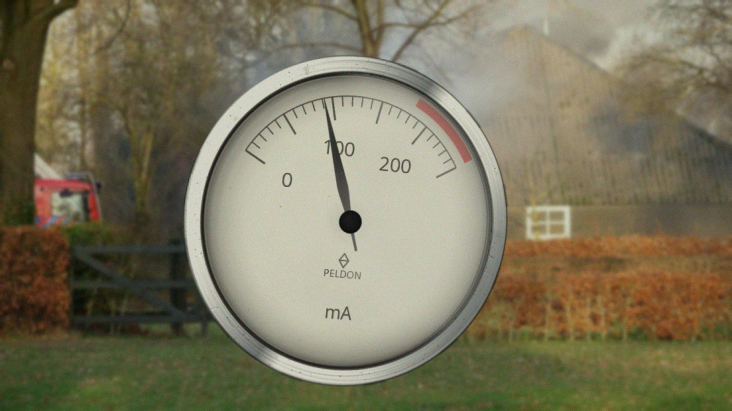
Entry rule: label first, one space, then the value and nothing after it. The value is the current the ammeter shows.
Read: 90 mA
